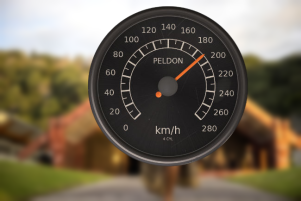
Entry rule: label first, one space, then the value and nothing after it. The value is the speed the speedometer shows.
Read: 190 km/h
